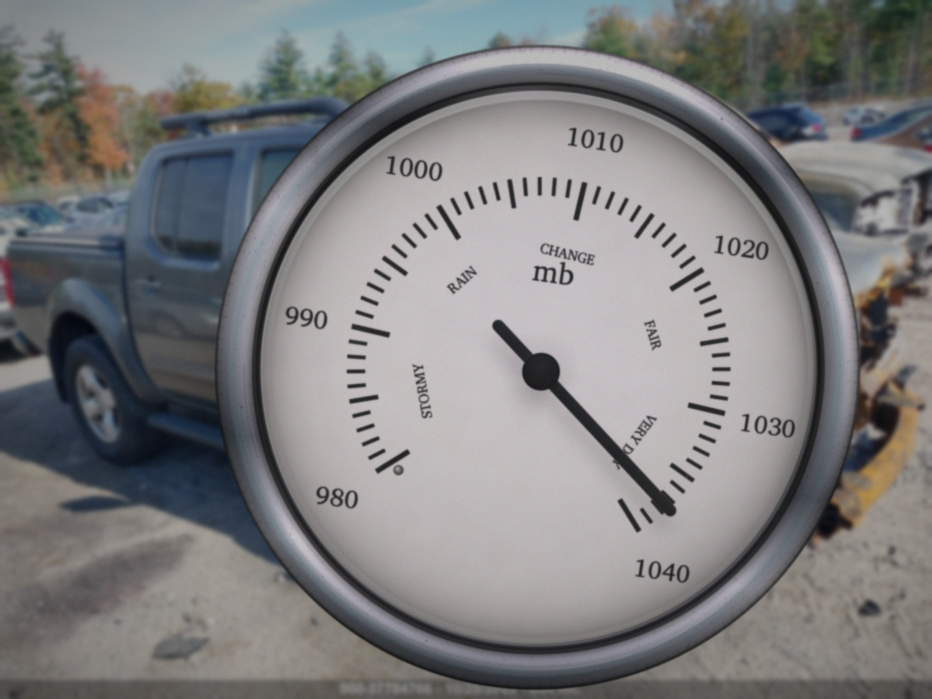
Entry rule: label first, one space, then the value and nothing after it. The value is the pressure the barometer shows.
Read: 1037.5 mbar
